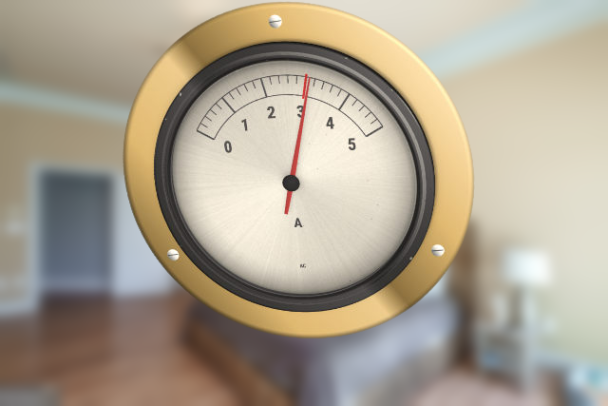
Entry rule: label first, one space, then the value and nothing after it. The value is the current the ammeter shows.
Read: 3.1 A
